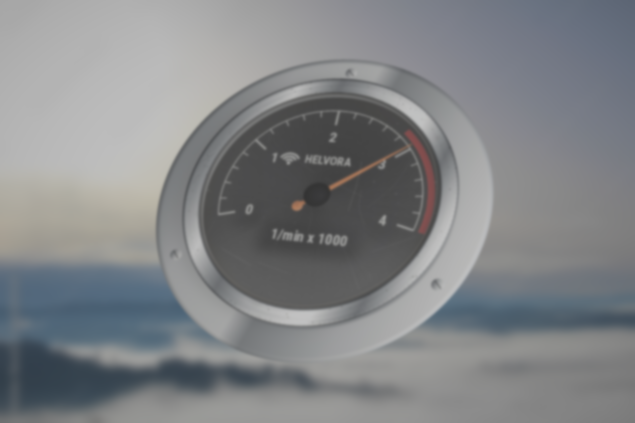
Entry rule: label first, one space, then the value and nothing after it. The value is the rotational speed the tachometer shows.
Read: 3000 rpm
